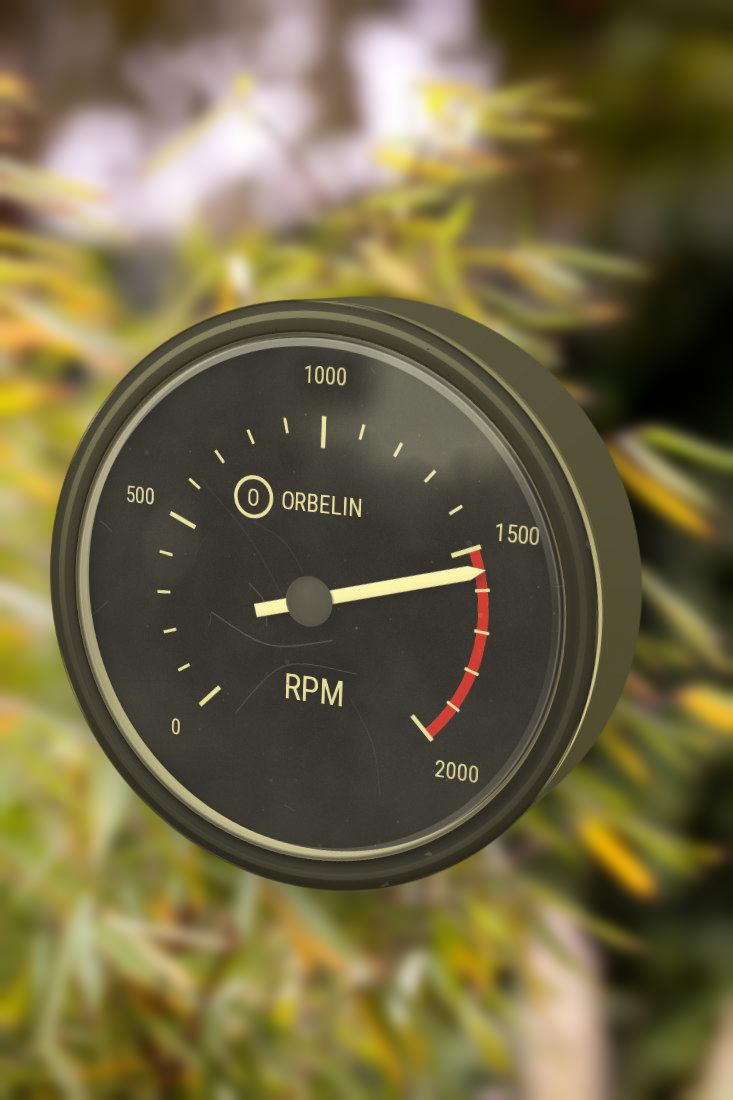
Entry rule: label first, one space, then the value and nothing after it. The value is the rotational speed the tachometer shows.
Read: 1550 rpm
